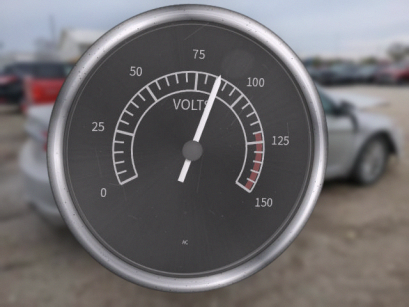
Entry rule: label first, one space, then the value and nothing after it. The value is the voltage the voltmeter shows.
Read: 85 V
